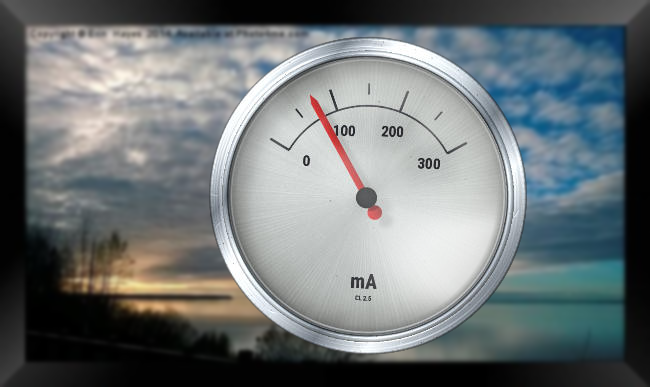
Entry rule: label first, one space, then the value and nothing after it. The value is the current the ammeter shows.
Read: 75 mA
